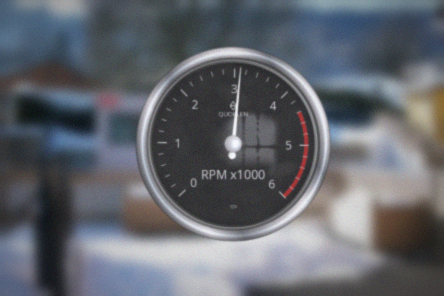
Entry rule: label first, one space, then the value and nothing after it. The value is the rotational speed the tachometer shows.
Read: 3100 rpm
